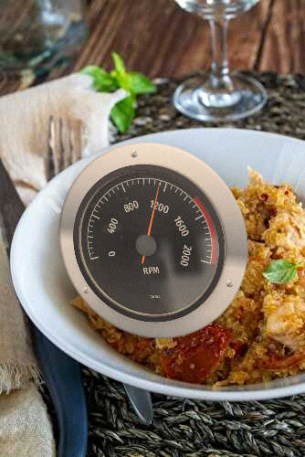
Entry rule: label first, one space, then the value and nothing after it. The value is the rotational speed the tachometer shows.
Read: 1150 rpm
